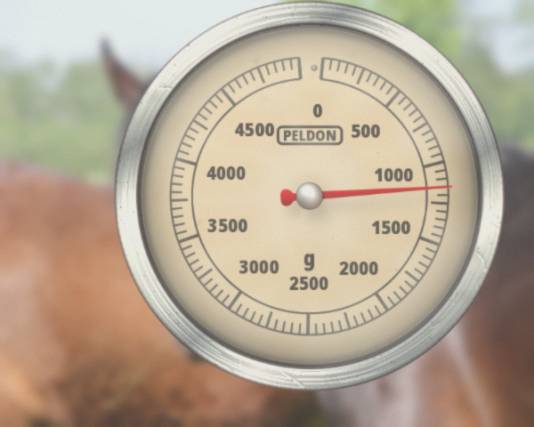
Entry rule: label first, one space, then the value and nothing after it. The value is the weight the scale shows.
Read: 1150 g
